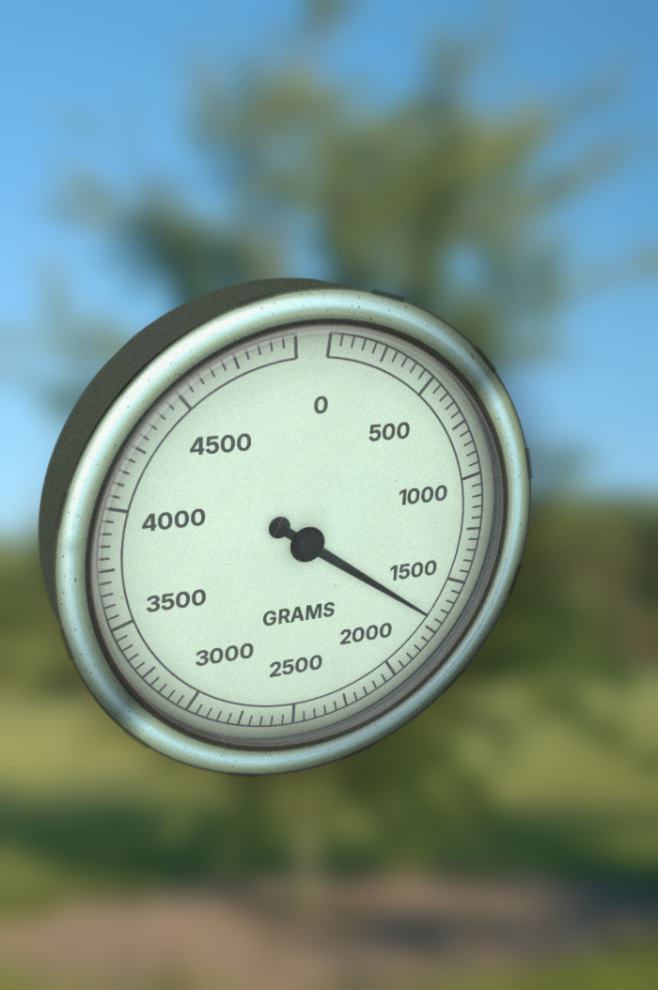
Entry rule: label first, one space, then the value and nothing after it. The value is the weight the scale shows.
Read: 1700 g
